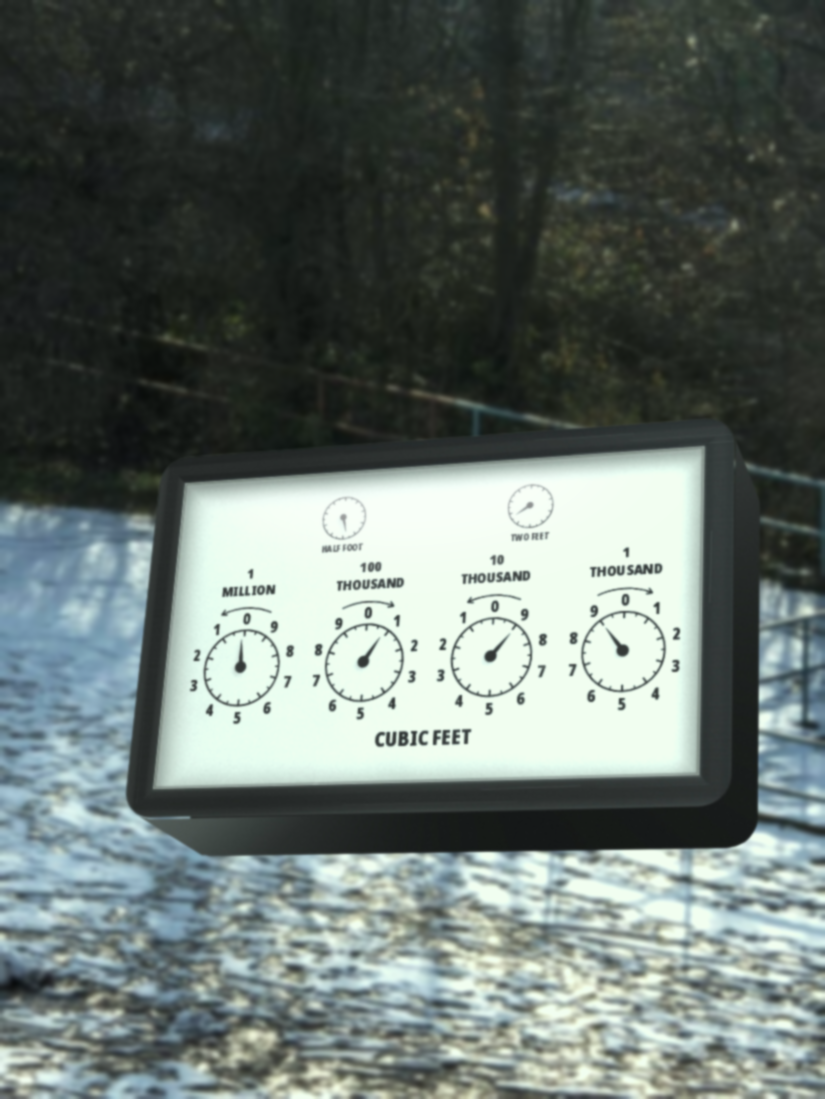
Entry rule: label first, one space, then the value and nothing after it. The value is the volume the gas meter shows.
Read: 8900 ft³
